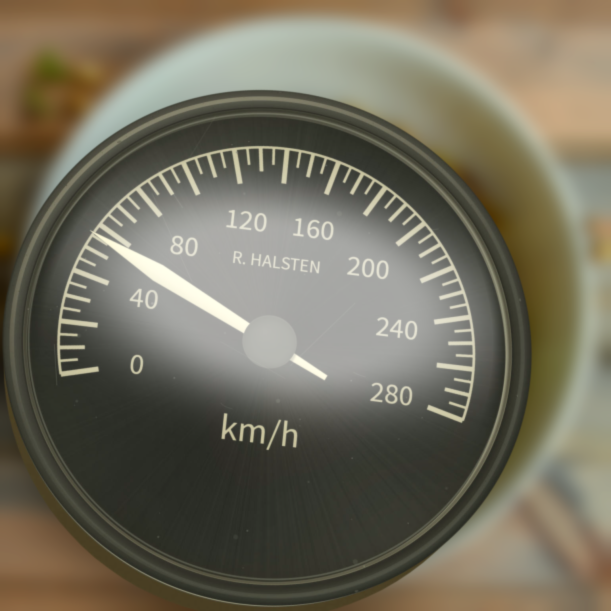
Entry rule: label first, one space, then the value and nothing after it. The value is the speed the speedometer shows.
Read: 55 km/h
